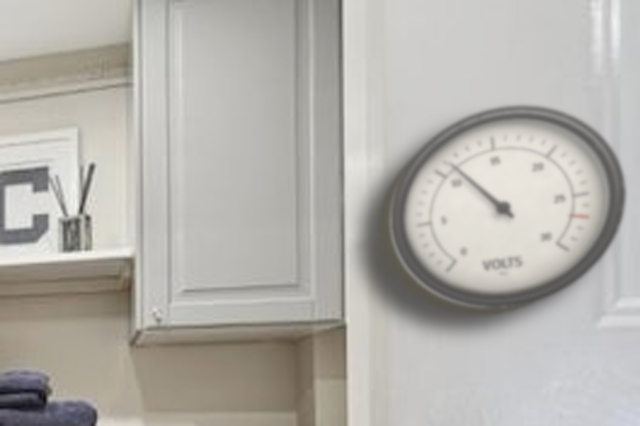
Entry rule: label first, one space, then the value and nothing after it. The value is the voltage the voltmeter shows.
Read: 11 V
